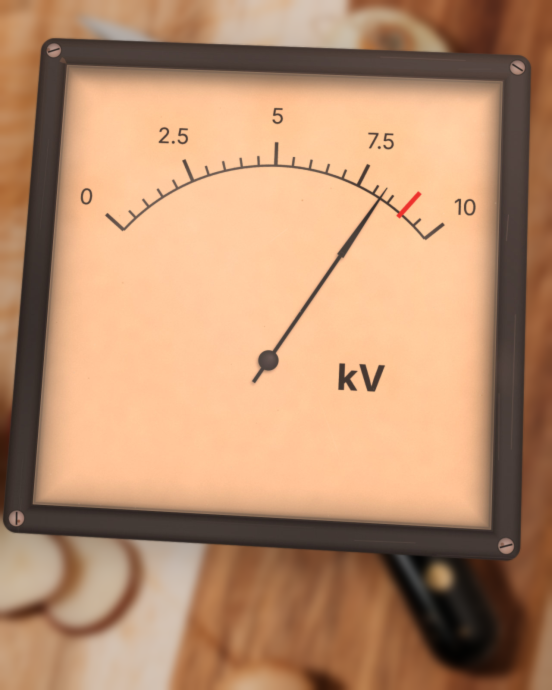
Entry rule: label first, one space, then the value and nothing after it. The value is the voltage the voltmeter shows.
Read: 8.25 kV
